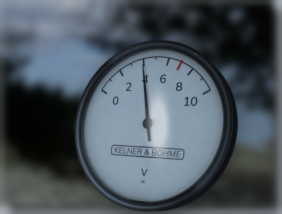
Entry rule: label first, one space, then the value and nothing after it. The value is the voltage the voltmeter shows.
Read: 4 V
